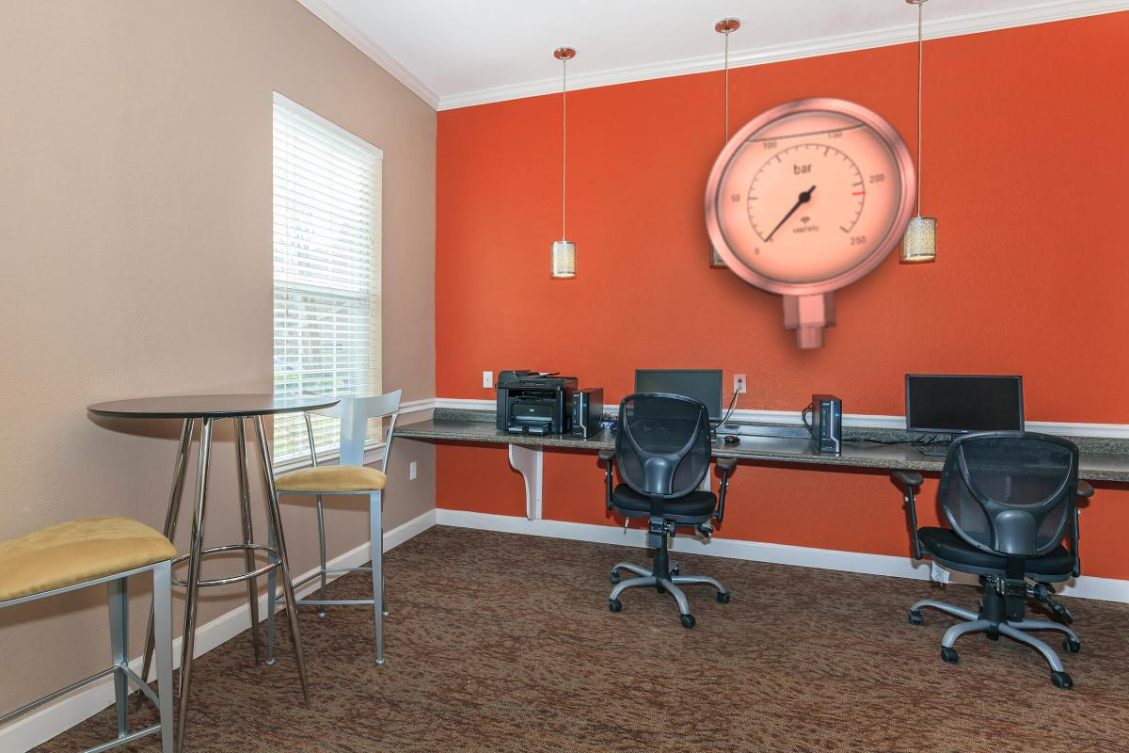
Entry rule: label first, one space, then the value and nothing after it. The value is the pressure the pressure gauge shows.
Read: 0 bar
